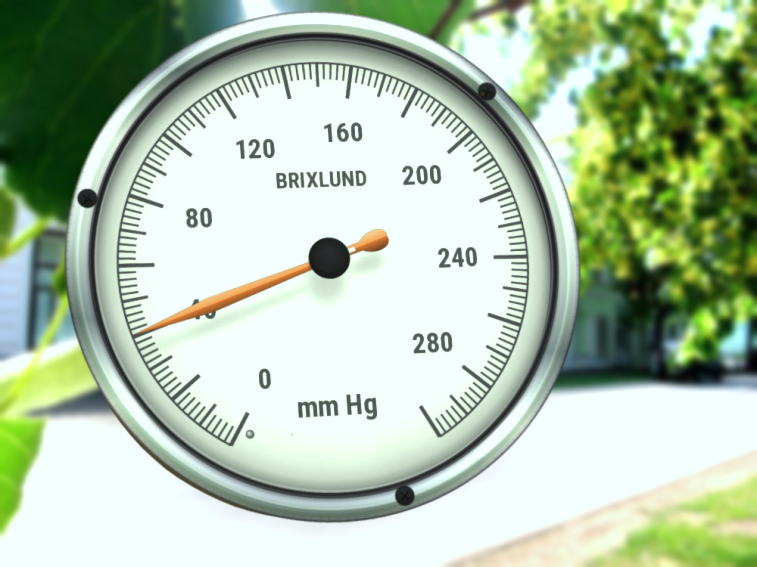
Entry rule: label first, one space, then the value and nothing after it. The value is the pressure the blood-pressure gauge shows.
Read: 40 mmHg
